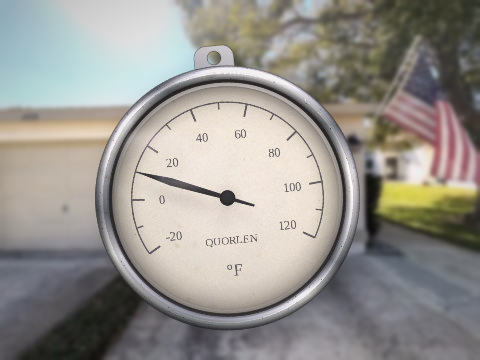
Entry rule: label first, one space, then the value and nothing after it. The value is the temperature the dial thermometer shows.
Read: 10 °F
